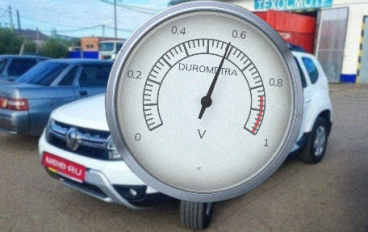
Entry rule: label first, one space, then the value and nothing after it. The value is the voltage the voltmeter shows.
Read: 0.58 V
